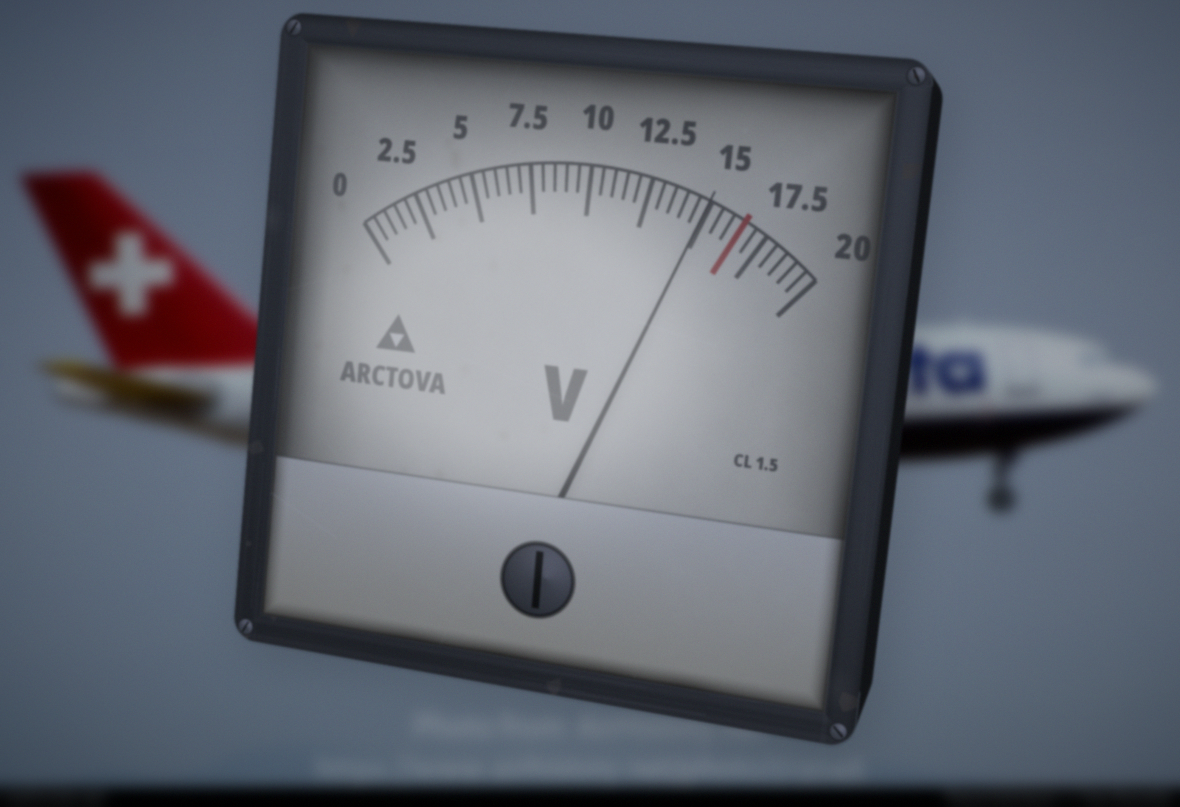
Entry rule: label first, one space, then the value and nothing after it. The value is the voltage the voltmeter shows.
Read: 15 V
